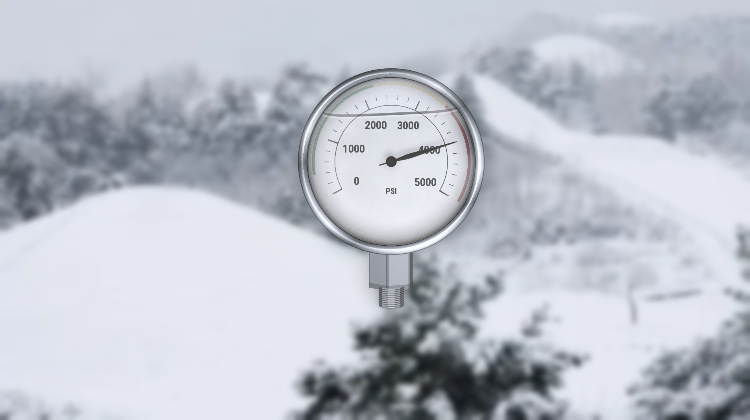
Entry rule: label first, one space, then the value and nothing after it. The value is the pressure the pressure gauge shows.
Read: 4000 psi
